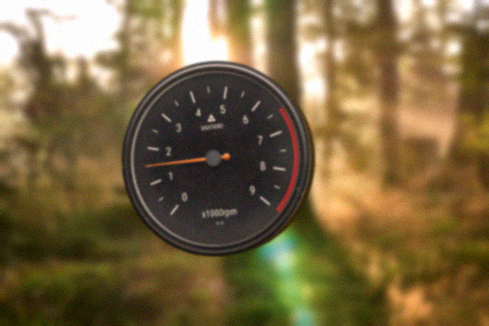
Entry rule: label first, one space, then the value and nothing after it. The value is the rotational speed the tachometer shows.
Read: 1500 rpm
